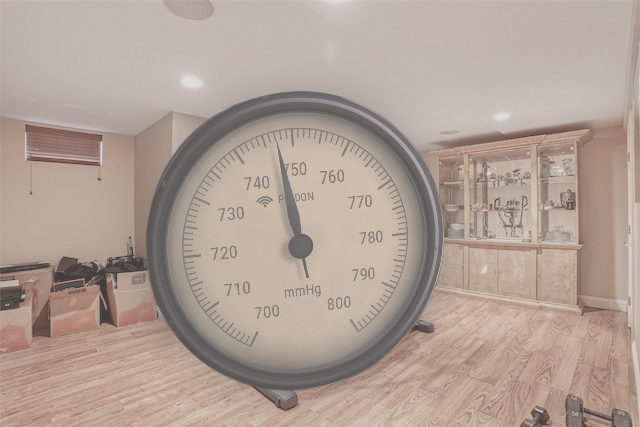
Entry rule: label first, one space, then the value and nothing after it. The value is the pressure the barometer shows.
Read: 747 mmHg
